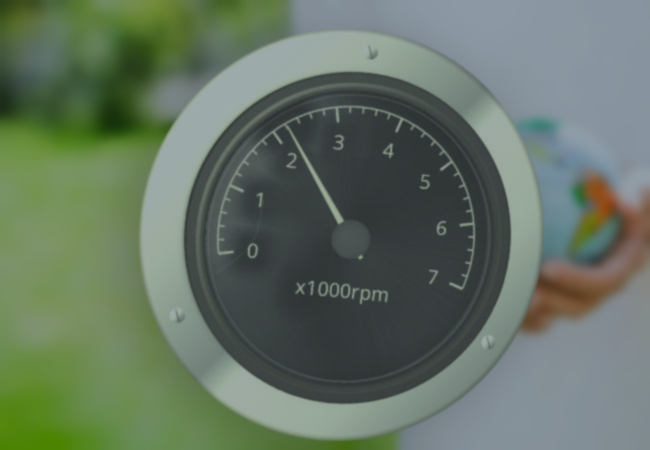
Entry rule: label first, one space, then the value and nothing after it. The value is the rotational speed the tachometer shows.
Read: 2200 rpm
